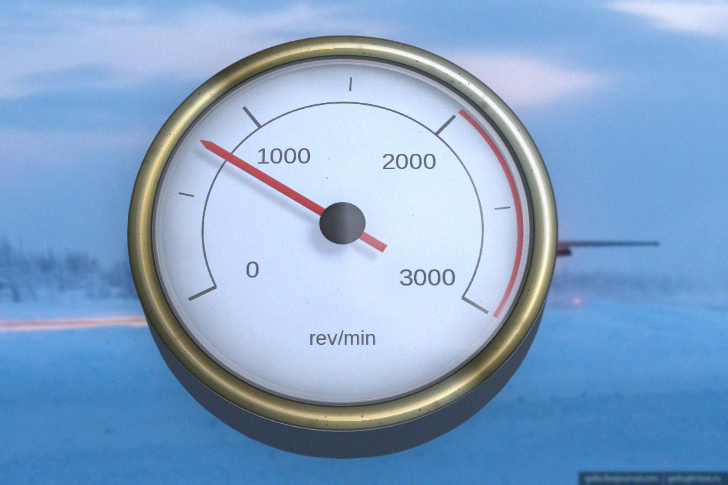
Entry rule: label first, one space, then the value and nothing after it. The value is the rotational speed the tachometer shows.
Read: 750 rpm
